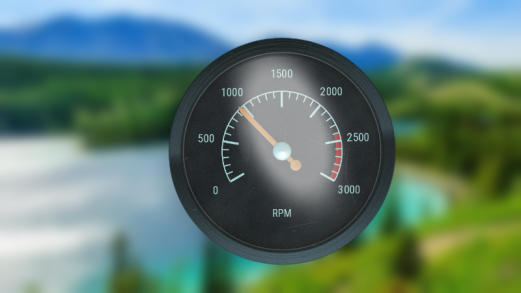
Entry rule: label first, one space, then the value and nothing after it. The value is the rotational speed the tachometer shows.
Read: 950 rpm
